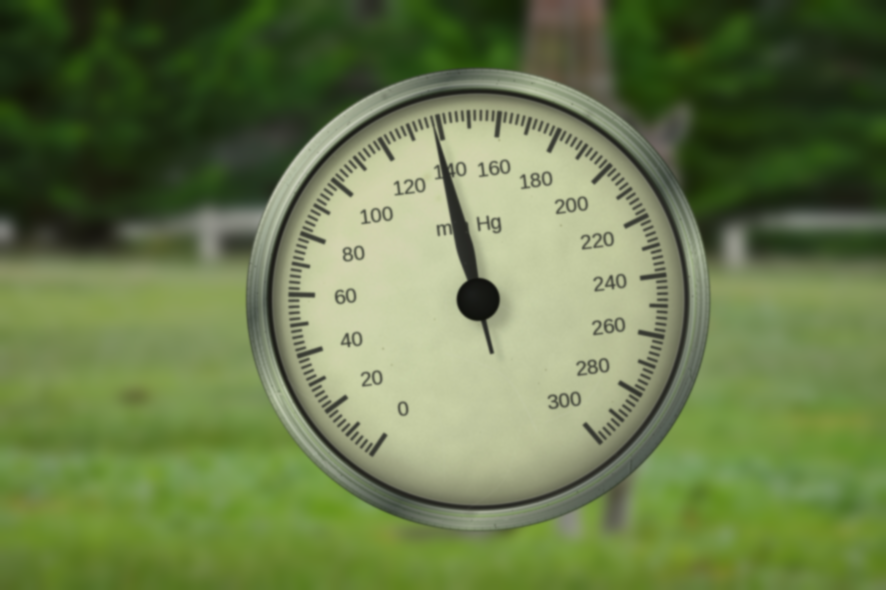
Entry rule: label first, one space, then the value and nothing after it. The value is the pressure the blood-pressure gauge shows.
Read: 138 mmHg
